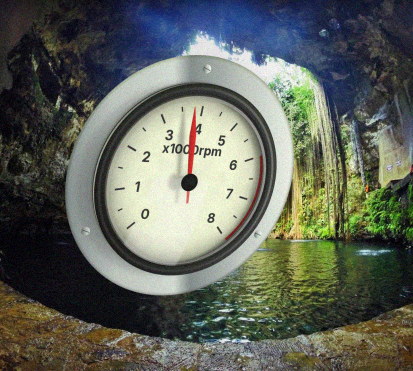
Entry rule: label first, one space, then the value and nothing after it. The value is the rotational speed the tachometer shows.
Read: 3750 rpm
